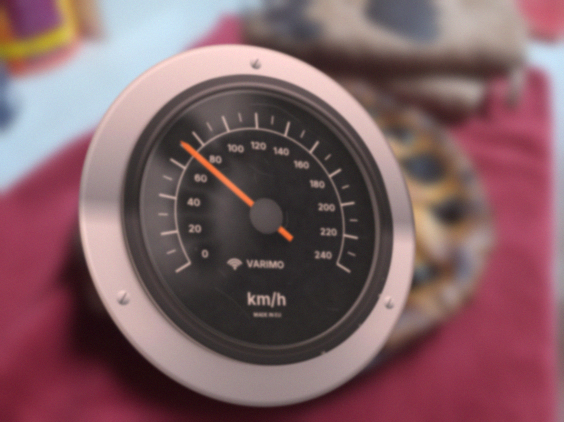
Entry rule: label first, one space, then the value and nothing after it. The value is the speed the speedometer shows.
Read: 70 km/h
